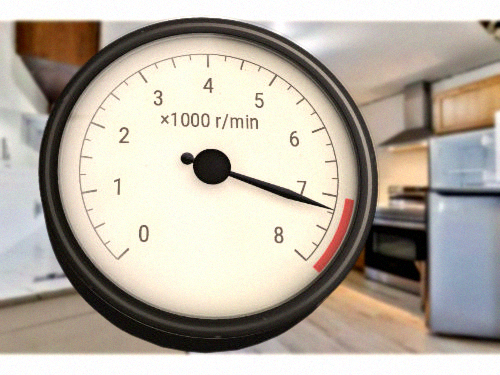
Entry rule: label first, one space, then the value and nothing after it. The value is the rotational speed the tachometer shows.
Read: 7250 rpm
